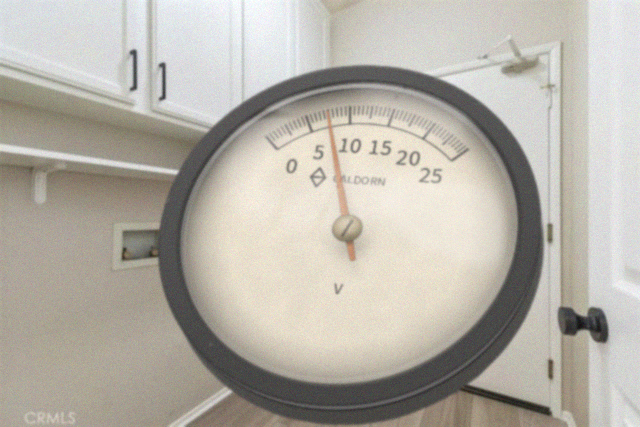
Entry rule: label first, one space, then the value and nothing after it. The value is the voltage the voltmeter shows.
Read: 7.5 V
